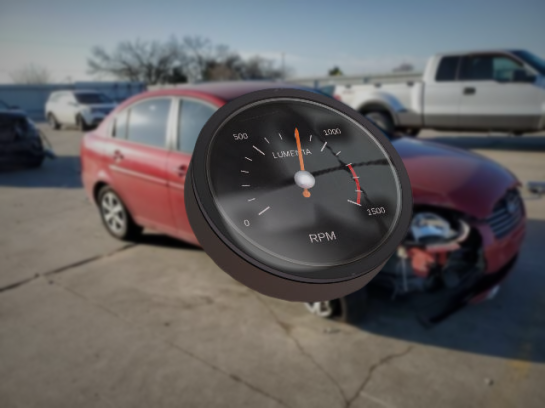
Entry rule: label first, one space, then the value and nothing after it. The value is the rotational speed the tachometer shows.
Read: 800 rpm
